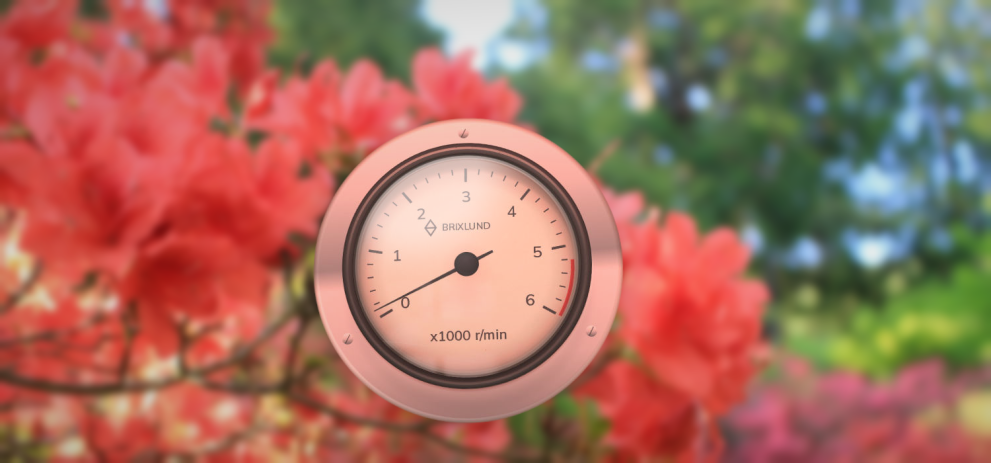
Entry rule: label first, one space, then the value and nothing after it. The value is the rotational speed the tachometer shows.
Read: 100 rpm
